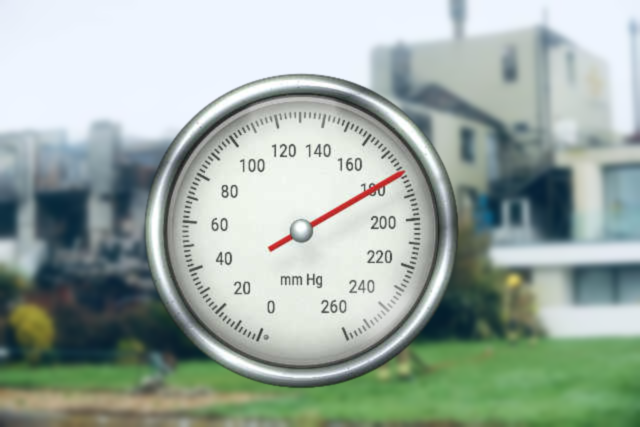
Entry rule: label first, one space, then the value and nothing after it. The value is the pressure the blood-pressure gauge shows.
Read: 180 mmHg
